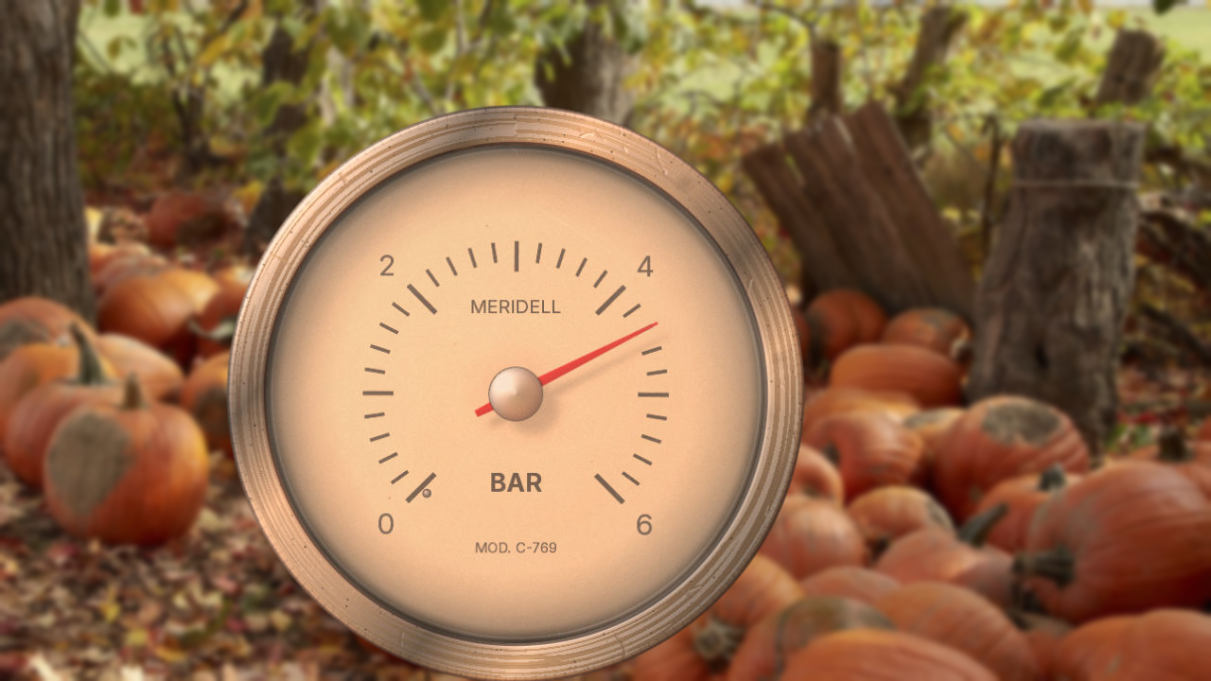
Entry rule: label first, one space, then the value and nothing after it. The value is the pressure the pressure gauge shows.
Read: 4.4 bar
